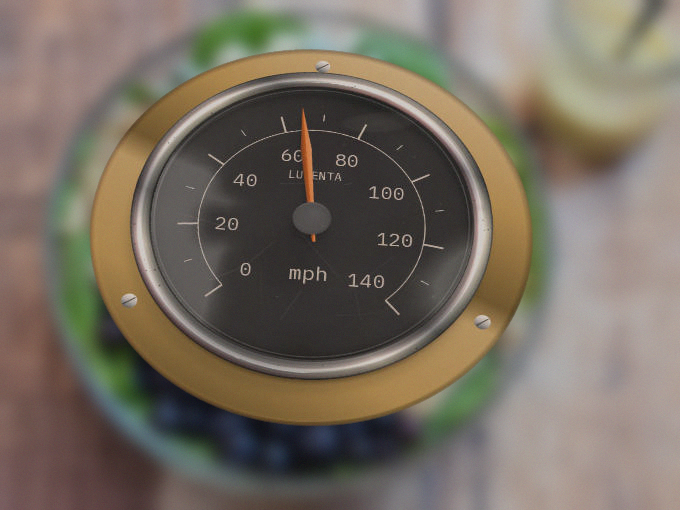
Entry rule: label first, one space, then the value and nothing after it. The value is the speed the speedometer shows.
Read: 65 mph
